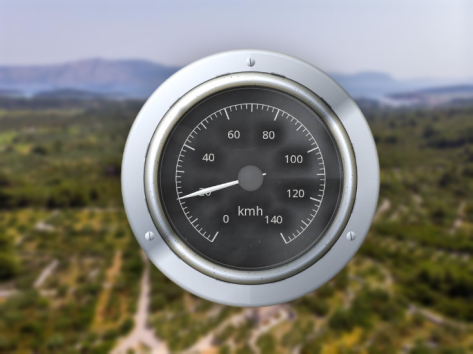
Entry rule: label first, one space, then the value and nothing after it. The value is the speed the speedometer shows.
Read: 20 km/h
